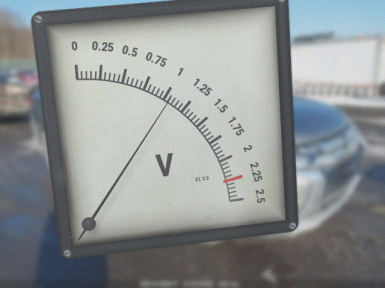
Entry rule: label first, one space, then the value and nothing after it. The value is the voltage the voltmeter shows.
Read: 1.05 V
